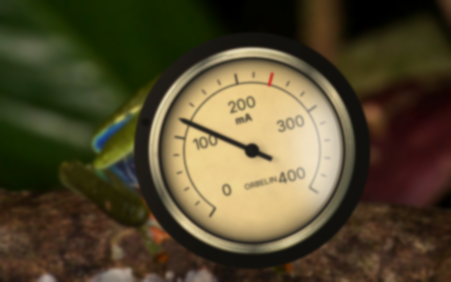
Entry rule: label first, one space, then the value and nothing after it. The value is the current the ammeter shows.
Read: 120 mA
